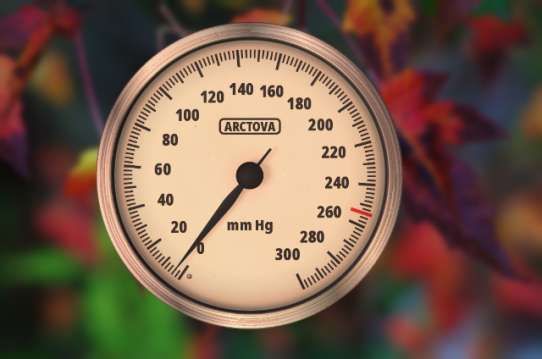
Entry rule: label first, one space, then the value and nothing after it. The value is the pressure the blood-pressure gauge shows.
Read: 4 mmHg
